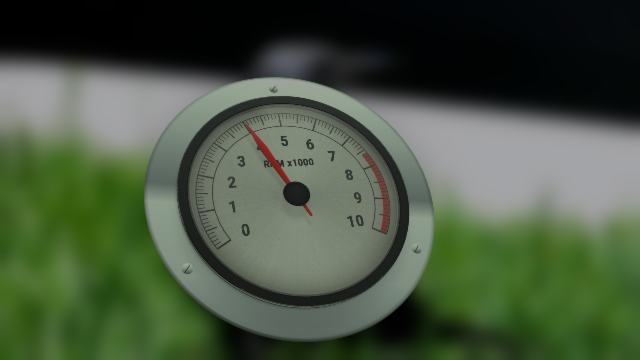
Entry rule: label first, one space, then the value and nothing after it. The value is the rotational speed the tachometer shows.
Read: 4000 rpm
